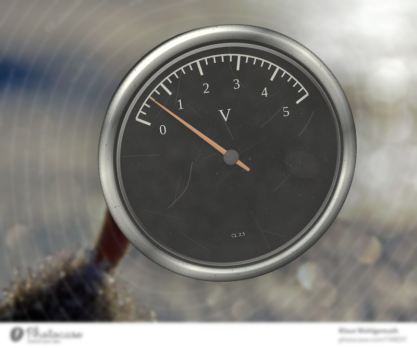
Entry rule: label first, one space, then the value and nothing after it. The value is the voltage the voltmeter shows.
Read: 0.6 V
